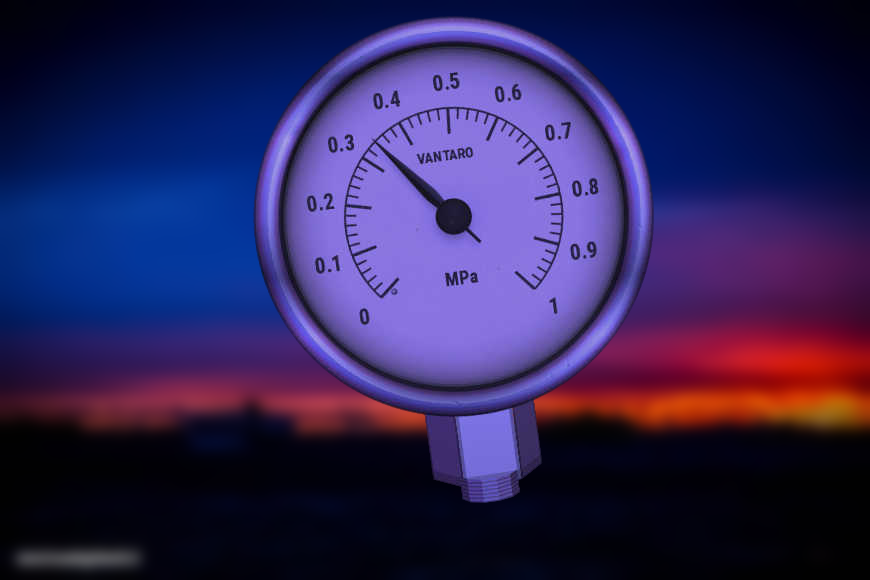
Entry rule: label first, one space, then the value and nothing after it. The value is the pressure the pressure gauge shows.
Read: 0.34 MPa
